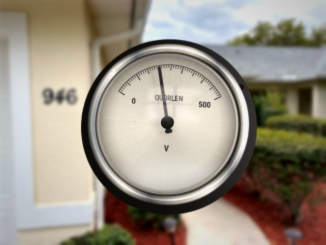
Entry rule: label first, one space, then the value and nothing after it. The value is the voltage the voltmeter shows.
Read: 200 V
